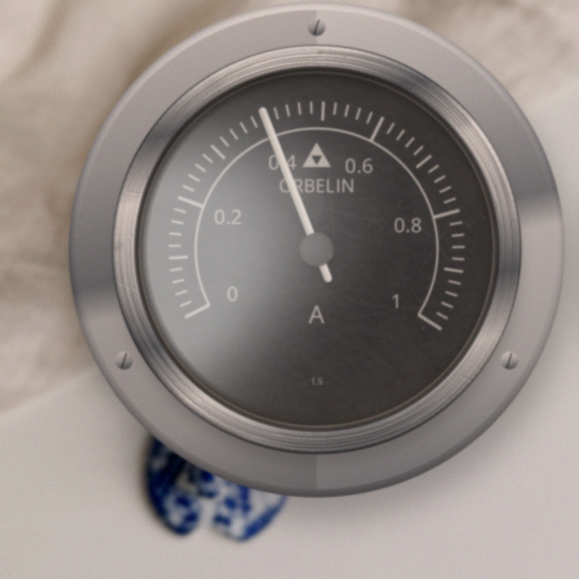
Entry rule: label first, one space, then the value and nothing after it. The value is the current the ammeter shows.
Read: 0.4 A
